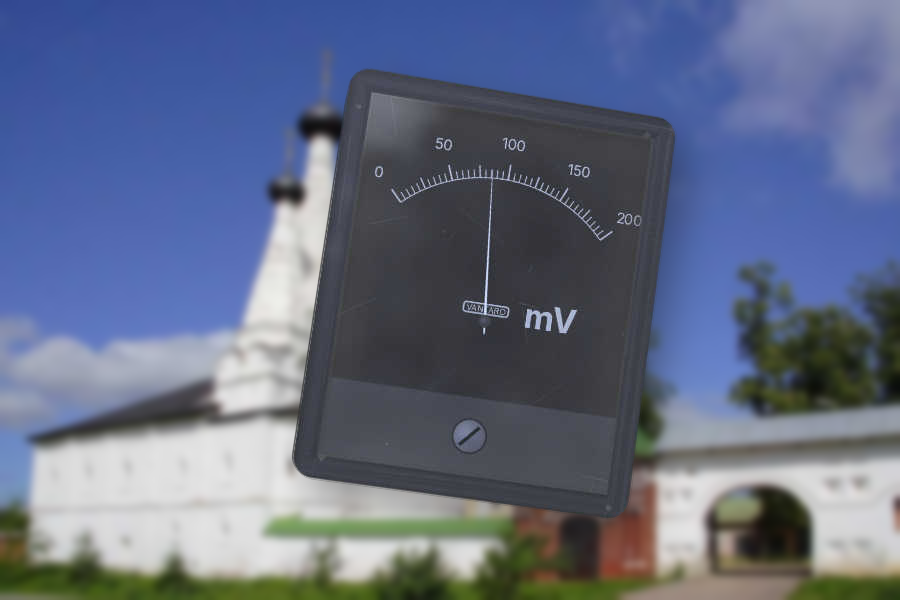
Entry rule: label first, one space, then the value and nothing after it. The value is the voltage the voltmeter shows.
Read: 85 mV
